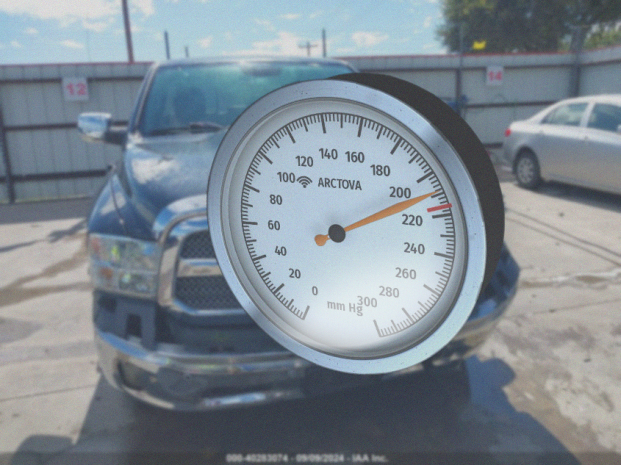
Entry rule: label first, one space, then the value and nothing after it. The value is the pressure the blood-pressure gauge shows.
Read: 208 mmHg
